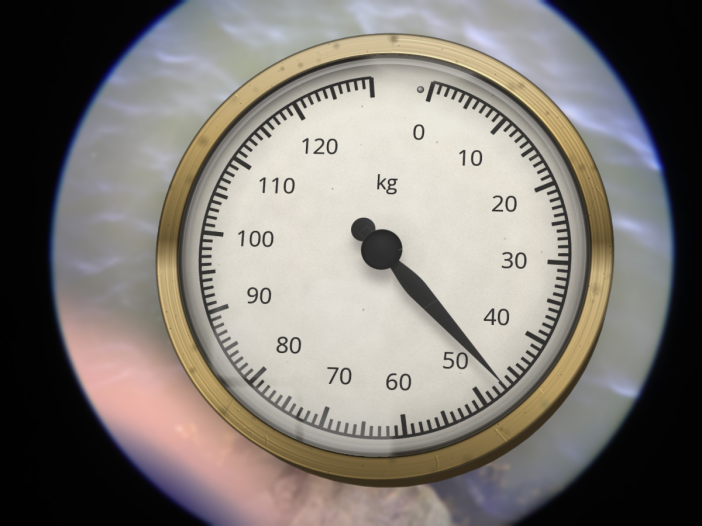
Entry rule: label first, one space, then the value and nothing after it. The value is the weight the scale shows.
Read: 47 kg
